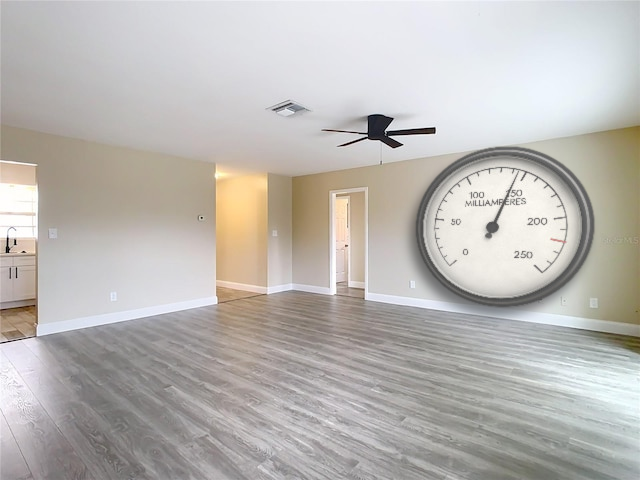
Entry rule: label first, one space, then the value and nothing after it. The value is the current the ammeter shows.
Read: 145 mA
